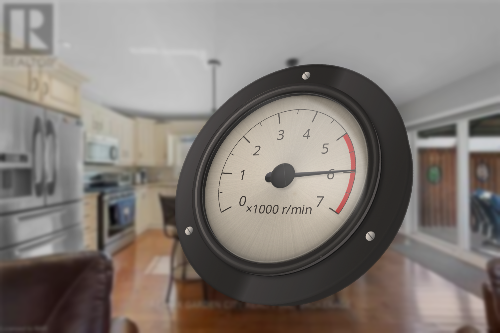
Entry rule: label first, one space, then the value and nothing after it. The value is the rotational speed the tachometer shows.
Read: 6000 rpm
